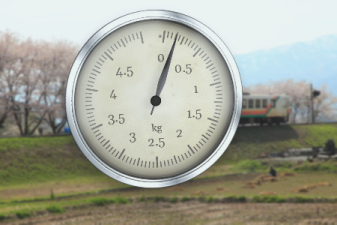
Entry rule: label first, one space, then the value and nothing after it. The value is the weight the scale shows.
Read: 0.15 kg
